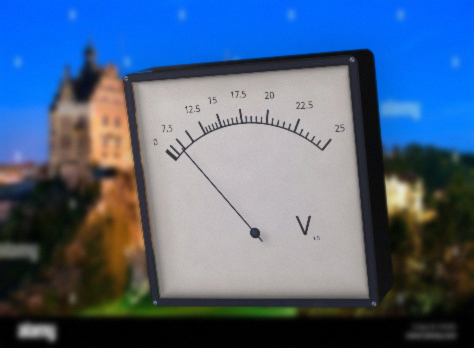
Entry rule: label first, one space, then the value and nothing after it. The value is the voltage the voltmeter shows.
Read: 7.5 V
